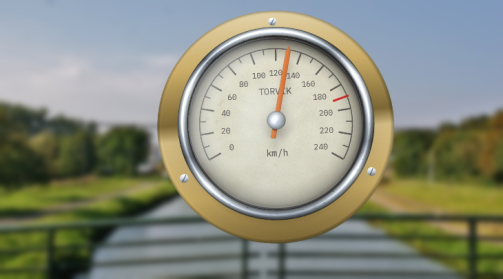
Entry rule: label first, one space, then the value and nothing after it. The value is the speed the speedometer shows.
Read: 130 km/h
